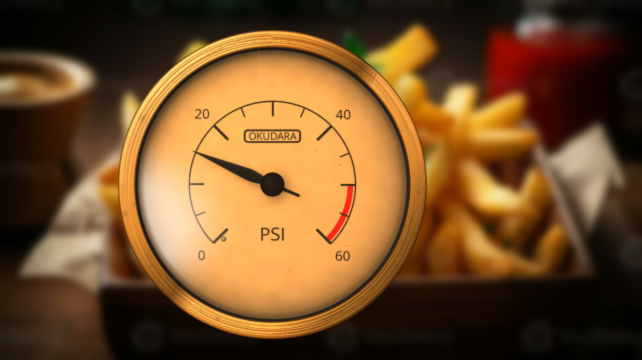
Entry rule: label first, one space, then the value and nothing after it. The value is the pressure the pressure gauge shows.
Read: 15 psi
